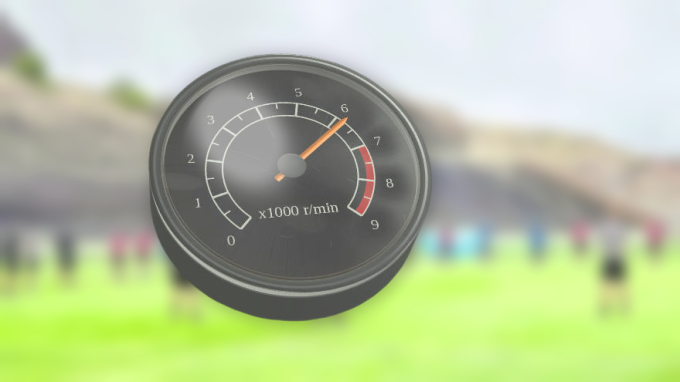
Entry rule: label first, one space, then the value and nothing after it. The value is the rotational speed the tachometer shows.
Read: 6250 rpm
